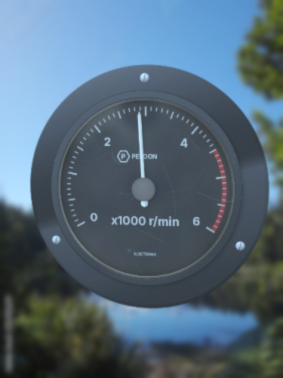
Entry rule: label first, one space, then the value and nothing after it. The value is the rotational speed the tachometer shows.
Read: 2900 rpm
